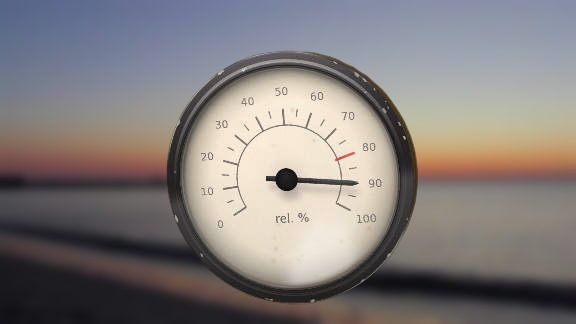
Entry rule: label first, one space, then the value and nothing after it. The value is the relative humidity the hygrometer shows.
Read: 90 %
